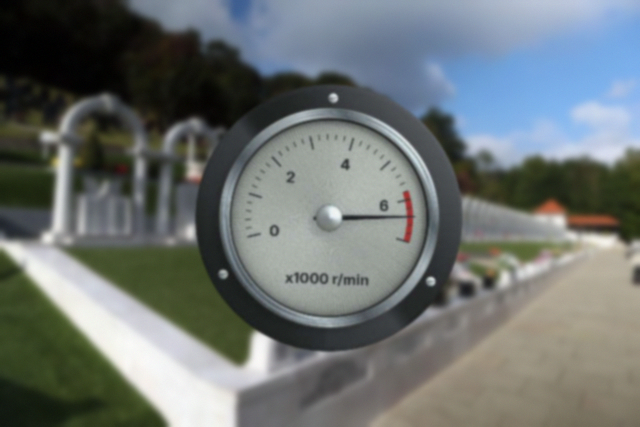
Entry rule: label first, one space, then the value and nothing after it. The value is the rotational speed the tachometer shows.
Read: 6400 rpm
